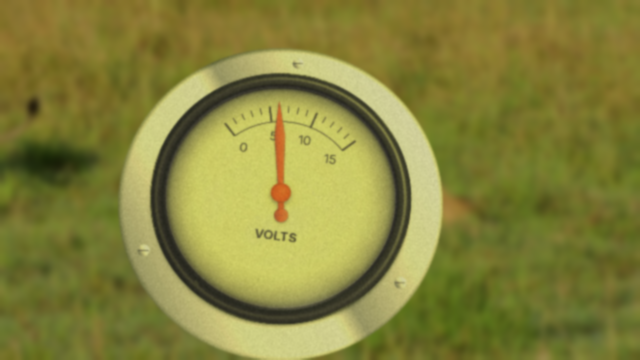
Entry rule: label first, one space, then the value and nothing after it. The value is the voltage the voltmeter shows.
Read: 6 V
